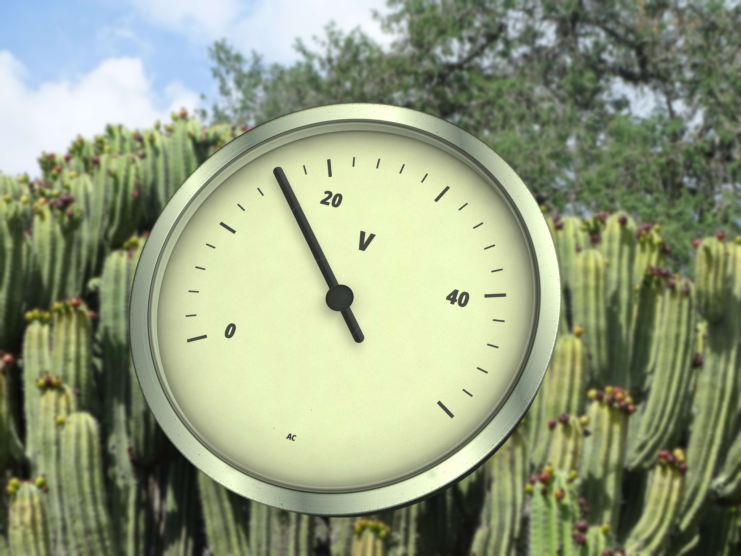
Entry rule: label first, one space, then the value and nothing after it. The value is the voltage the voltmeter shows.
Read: 16 V
